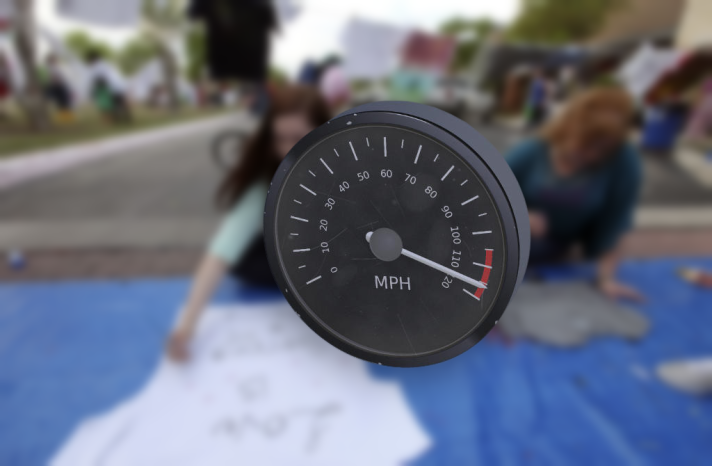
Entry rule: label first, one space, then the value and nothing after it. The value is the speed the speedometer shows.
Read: 115 mph
